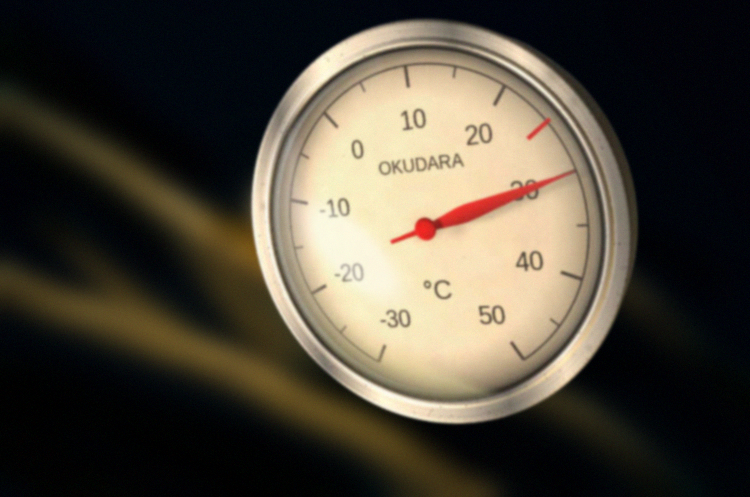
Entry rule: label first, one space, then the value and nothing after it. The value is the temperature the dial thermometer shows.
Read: 30 °C
